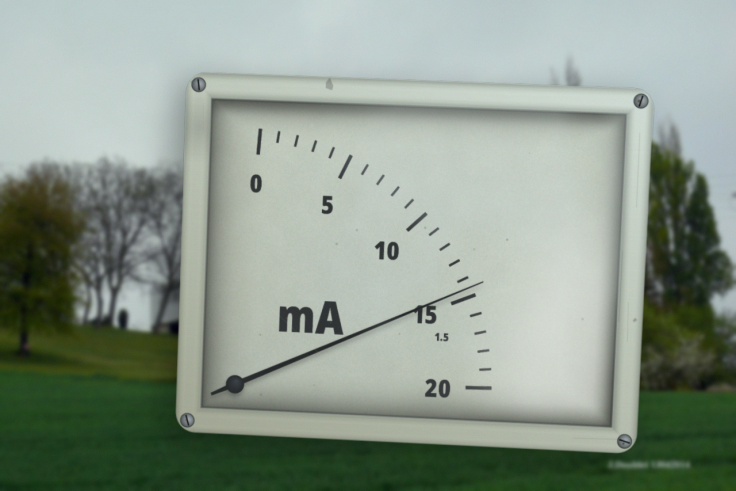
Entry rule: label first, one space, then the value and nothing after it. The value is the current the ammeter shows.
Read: 14.5 mA
